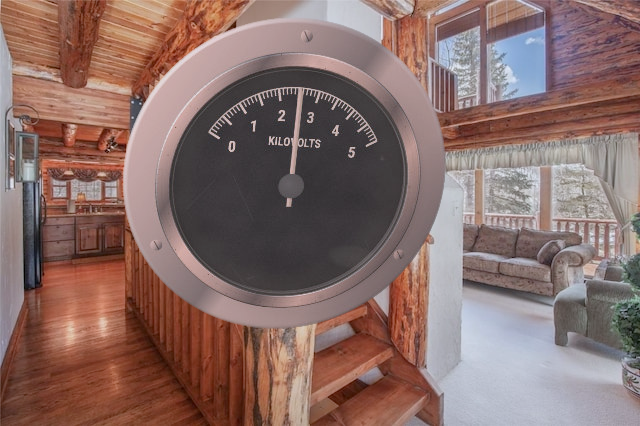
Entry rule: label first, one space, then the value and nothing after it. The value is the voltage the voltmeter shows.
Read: 2.5 kV
